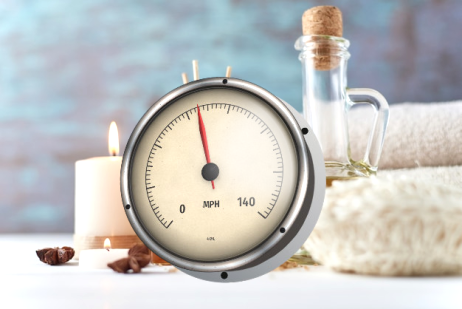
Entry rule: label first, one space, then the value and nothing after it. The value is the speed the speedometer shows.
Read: 66 mph
